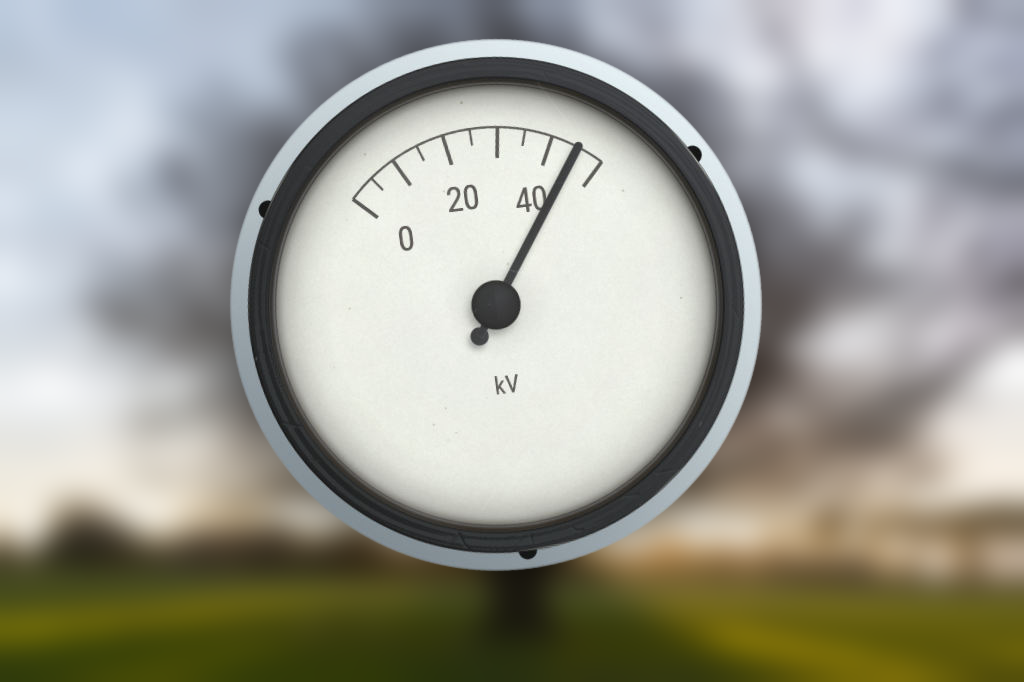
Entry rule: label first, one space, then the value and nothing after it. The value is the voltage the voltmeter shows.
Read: 45 kV
